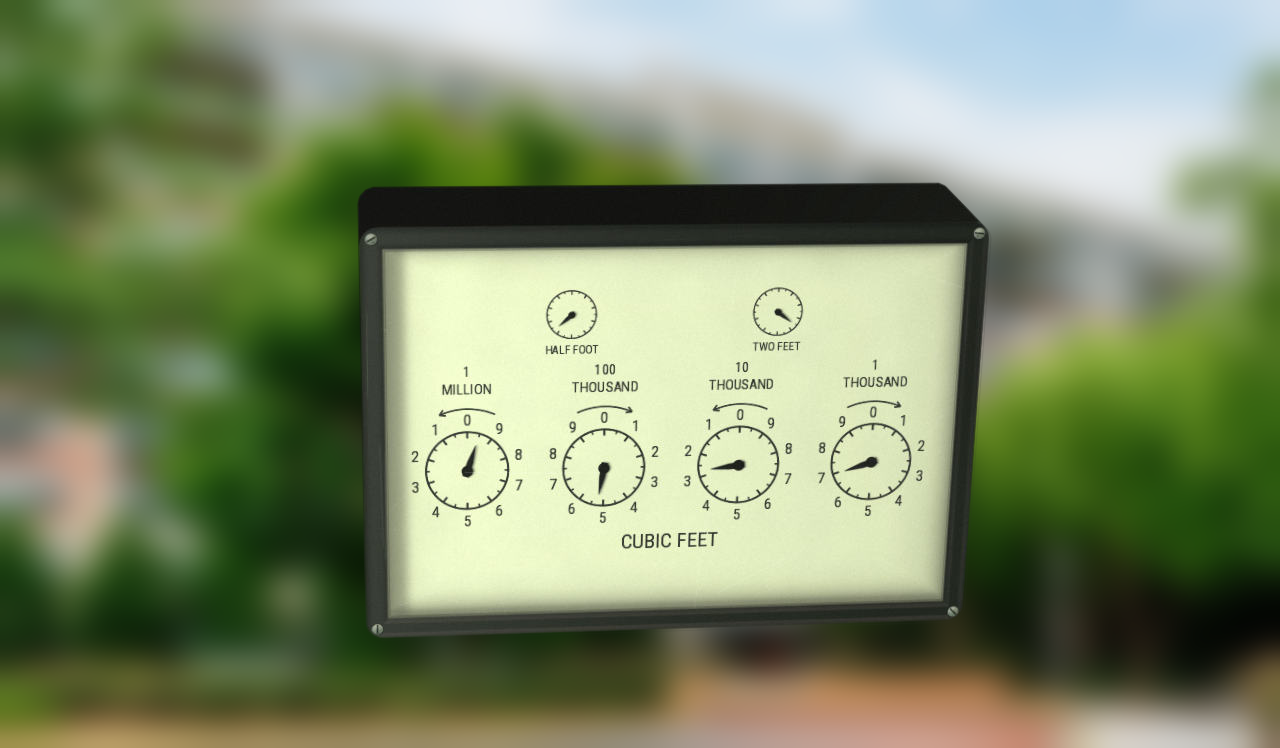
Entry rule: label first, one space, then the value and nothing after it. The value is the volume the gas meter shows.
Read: 952700 ft³
